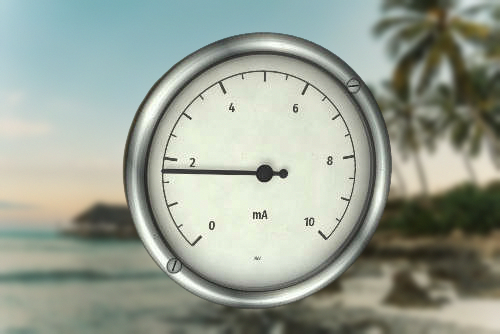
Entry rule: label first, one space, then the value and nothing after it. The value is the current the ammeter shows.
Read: 1.75 mA
